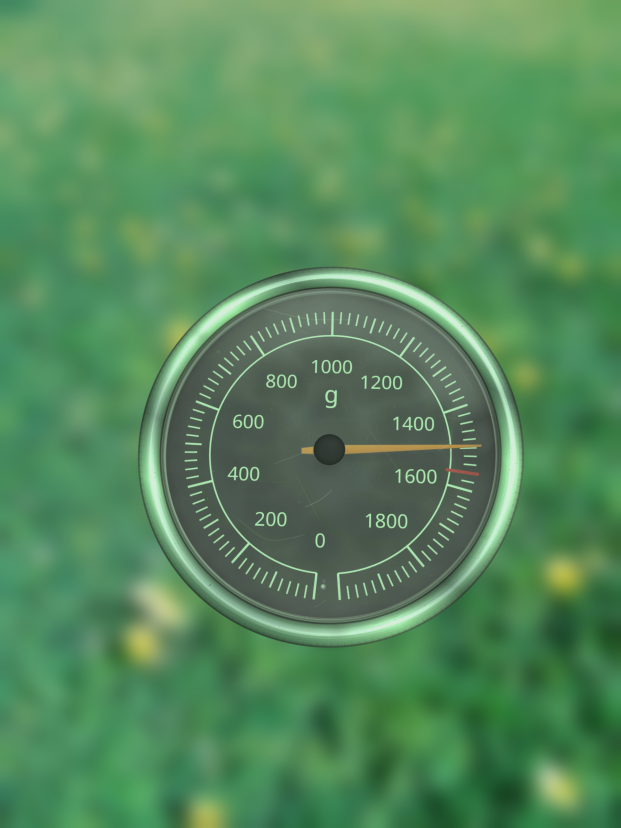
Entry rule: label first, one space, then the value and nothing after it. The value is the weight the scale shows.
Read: 1500 g
